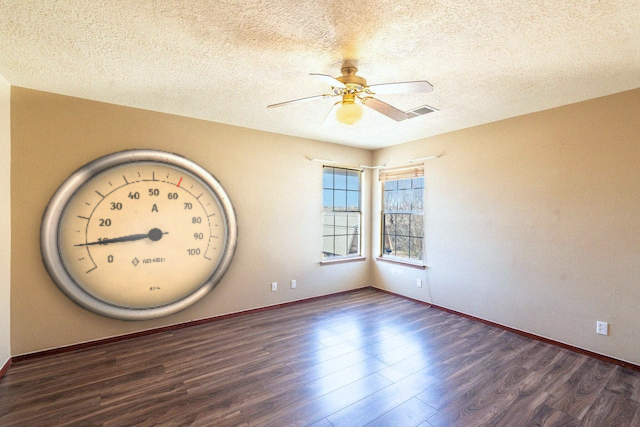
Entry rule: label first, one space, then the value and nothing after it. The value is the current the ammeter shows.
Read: 10 A
